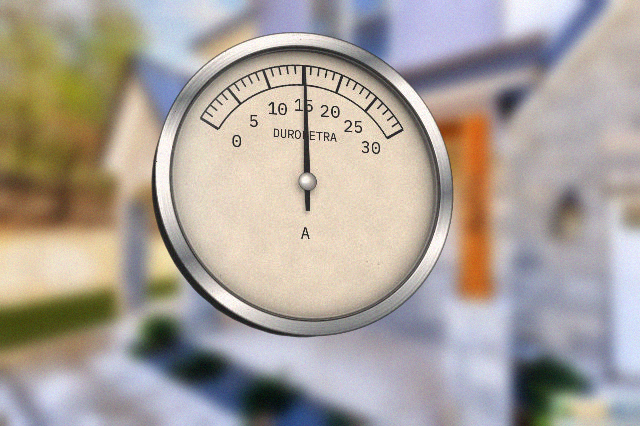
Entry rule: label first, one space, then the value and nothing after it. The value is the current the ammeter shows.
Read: 15 A
